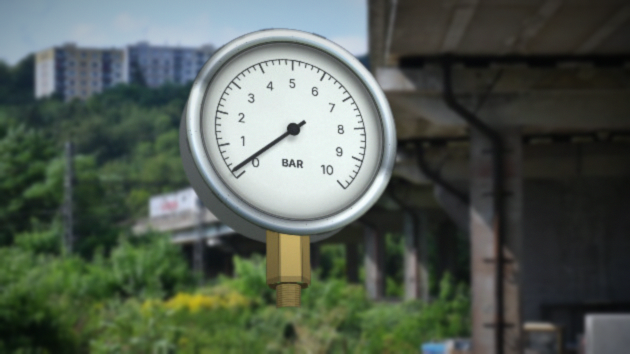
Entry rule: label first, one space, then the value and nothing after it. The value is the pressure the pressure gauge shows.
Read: 0.2 bar
